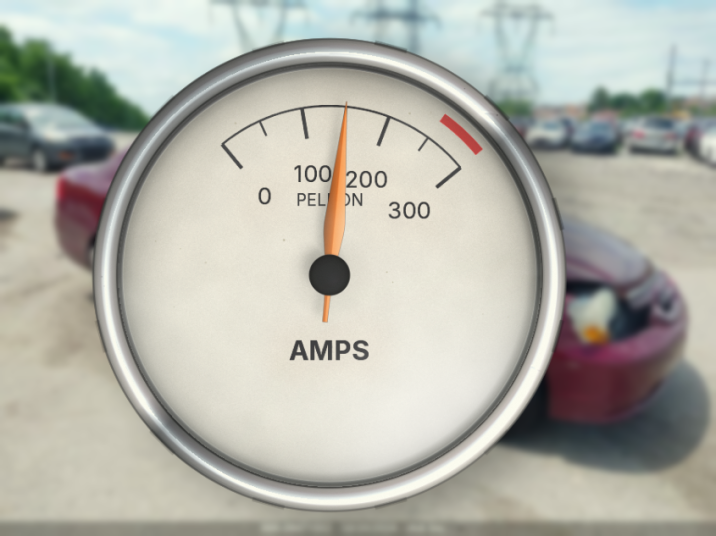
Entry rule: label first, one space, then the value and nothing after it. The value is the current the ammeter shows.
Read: 150 A
